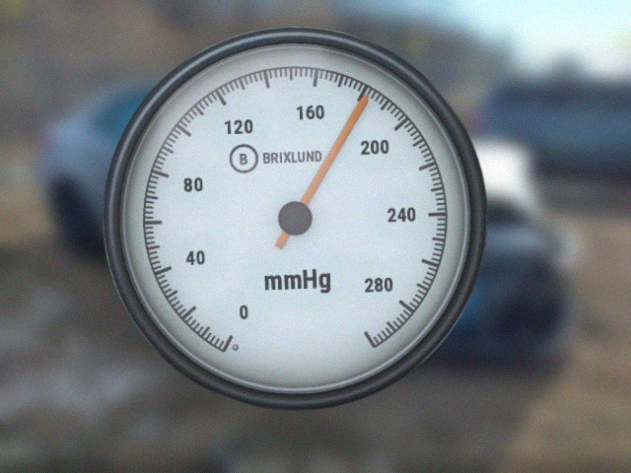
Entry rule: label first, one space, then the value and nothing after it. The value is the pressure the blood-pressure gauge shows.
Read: 182 mmHg
